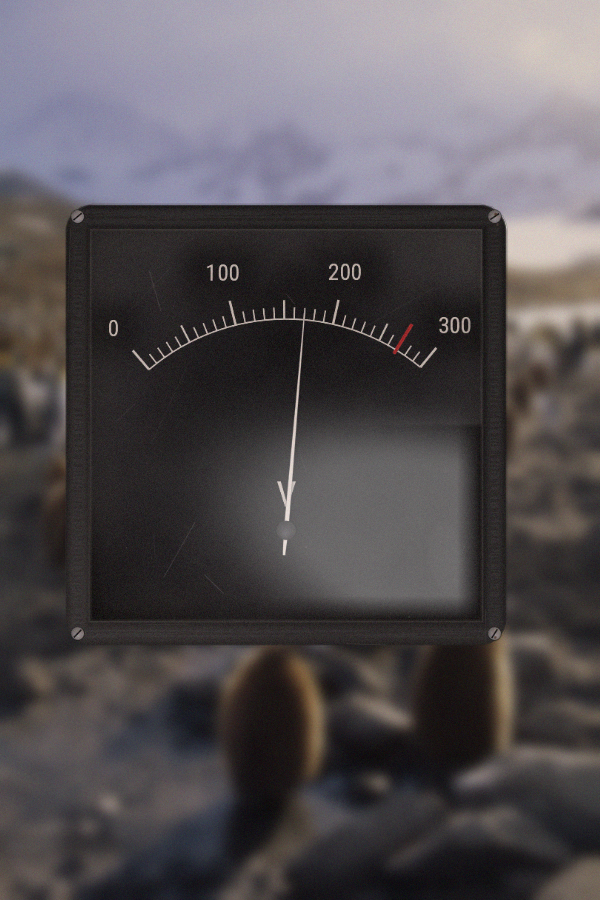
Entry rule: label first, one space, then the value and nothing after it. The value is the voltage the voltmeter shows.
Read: 170 V
